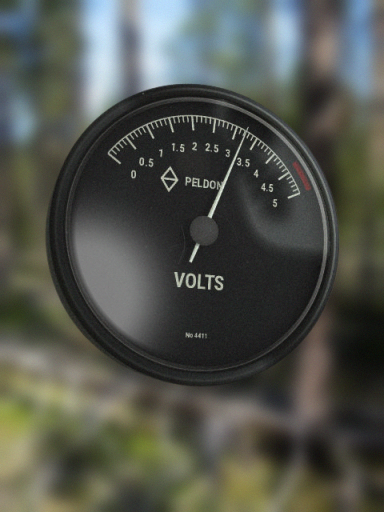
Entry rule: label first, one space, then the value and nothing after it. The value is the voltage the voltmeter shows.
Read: 3.2 V
